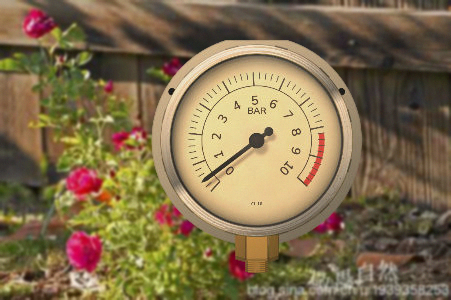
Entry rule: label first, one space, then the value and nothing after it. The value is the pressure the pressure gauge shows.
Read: 0.4 bar
